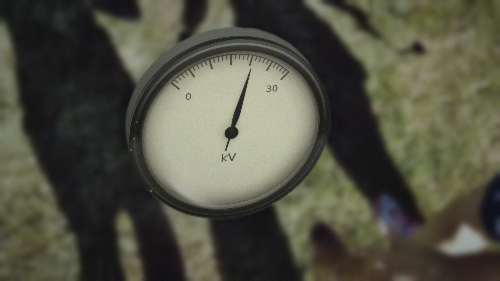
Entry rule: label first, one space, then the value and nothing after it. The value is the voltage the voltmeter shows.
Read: 20 kV
